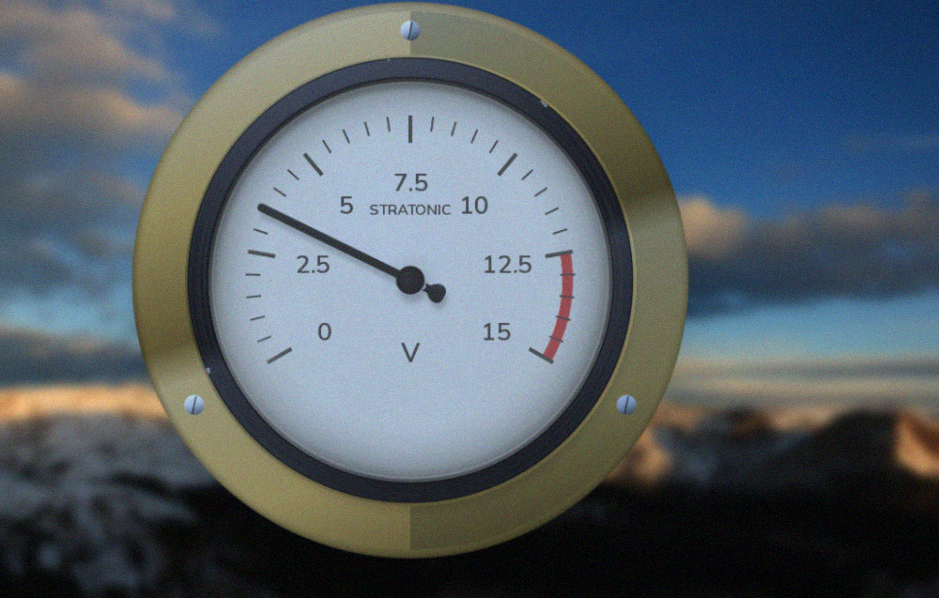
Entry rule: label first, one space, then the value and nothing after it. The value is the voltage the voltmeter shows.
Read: 3.5 V
